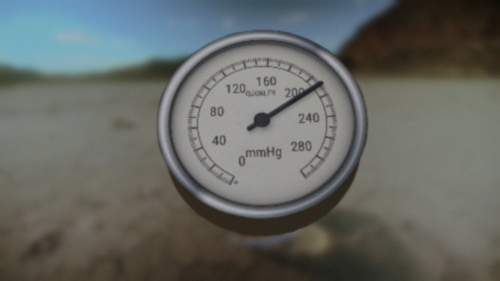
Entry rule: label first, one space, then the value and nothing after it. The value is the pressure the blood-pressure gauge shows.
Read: 210 mmHg
